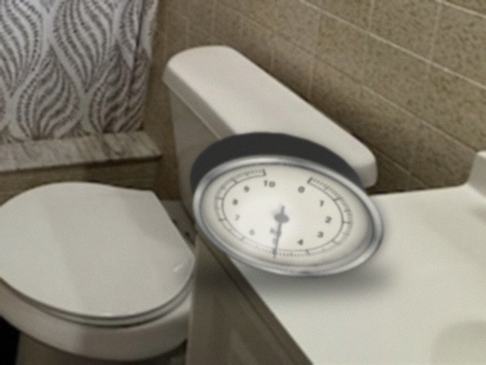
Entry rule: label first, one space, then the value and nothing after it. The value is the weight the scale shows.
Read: 5 kg
